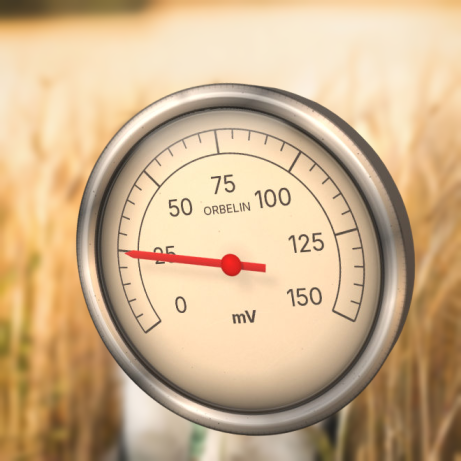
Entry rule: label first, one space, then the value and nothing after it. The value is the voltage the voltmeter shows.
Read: 25 mV
